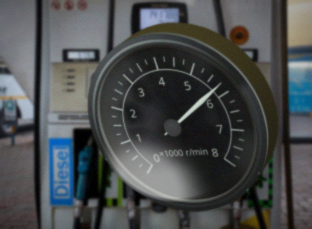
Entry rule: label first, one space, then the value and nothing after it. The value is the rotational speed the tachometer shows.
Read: 5750 rpm
